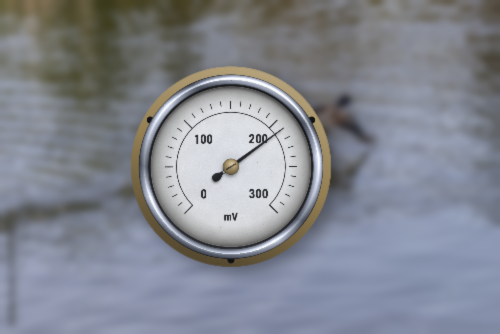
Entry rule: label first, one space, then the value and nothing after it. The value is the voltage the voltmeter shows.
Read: 210 mV
